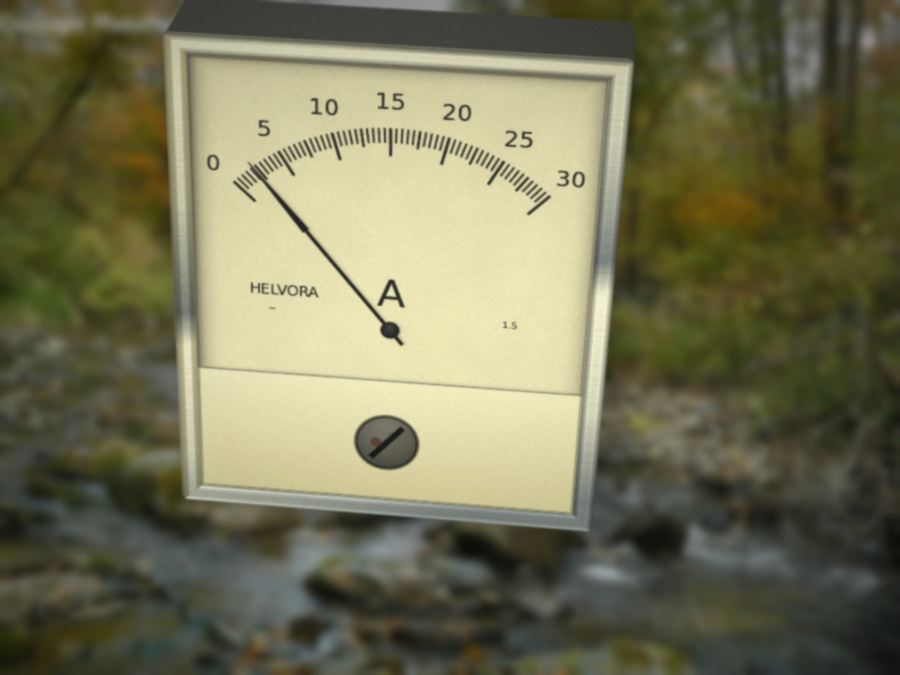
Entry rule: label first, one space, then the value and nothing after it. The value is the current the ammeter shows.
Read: 2.5 A
